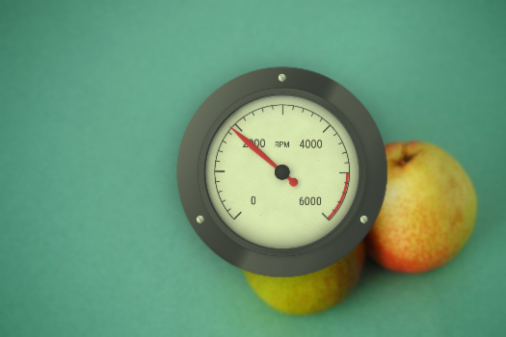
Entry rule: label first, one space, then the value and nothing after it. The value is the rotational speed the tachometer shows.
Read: 1900 rpm
